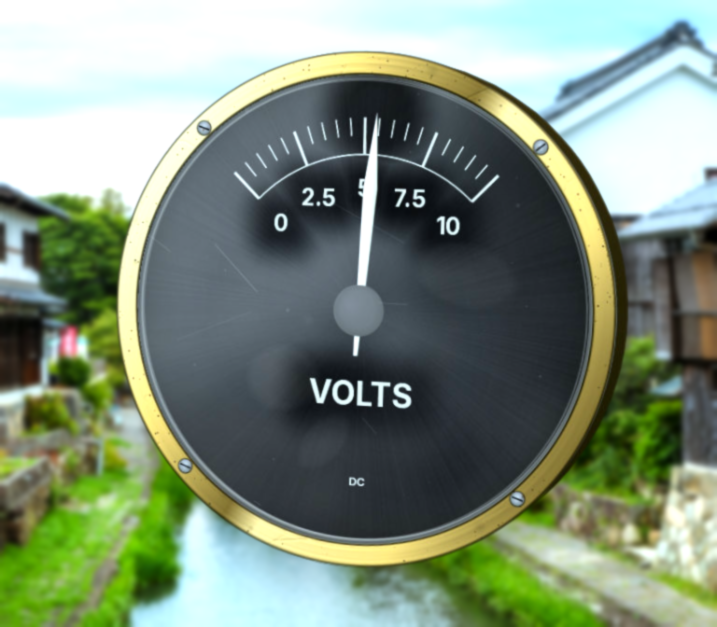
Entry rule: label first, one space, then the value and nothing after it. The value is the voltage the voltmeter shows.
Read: 5.5 V
